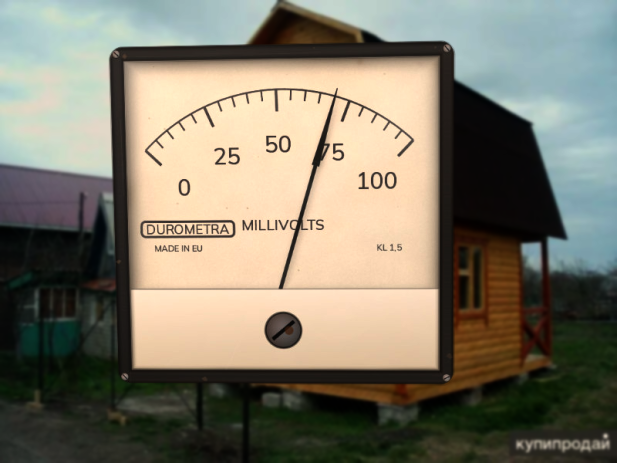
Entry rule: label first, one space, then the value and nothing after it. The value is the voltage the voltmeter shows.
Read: 70 mV
